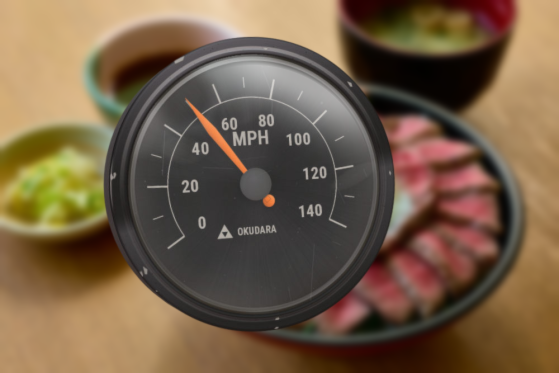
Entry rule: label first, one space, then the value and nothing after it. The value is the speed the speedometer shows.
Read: 50 mph
